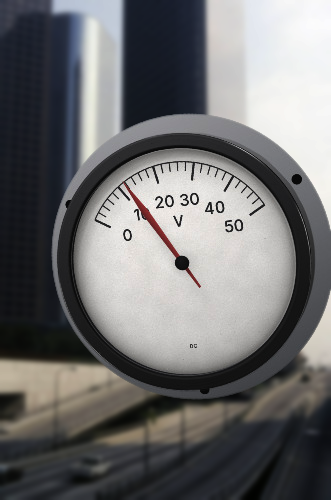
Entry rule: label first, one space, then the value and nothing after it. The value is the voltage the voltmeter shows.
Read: 12 V
